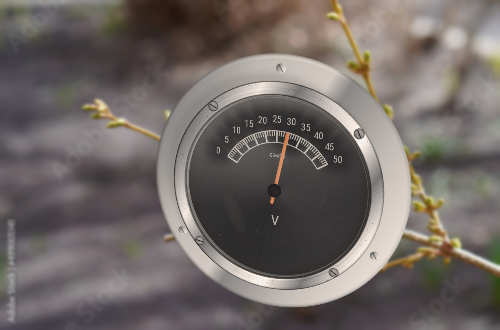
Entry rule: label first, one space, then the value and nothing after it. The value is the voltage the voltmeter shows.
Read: 30 V
